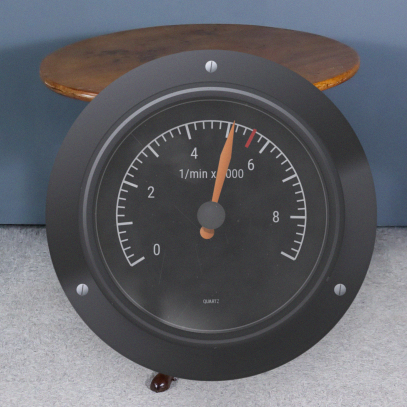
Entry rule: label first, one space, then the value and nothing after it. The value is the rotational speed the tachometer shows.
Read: 5100 rpm
